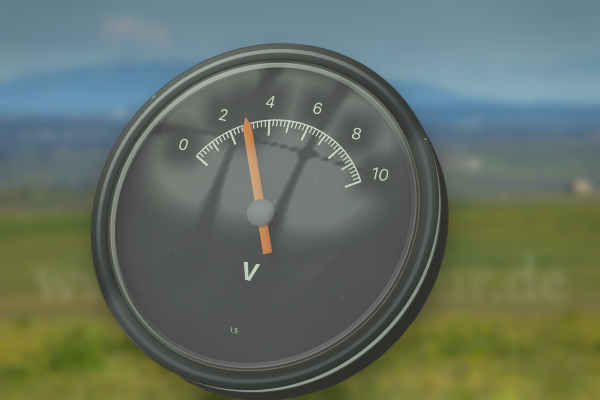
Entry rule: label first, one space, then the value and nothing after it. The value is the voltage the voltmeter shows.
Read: 3 V
